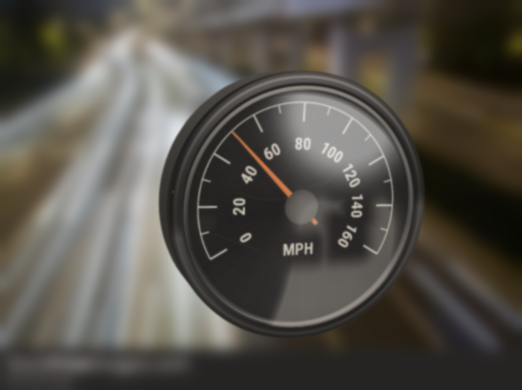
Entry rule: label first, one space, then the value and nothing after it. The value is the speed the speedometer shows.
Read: 50 mph
